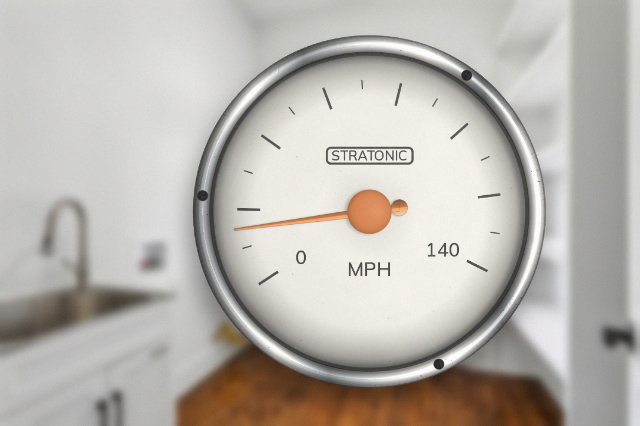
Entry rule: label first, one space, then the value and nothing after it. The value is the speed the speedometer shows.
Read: 15 mph
